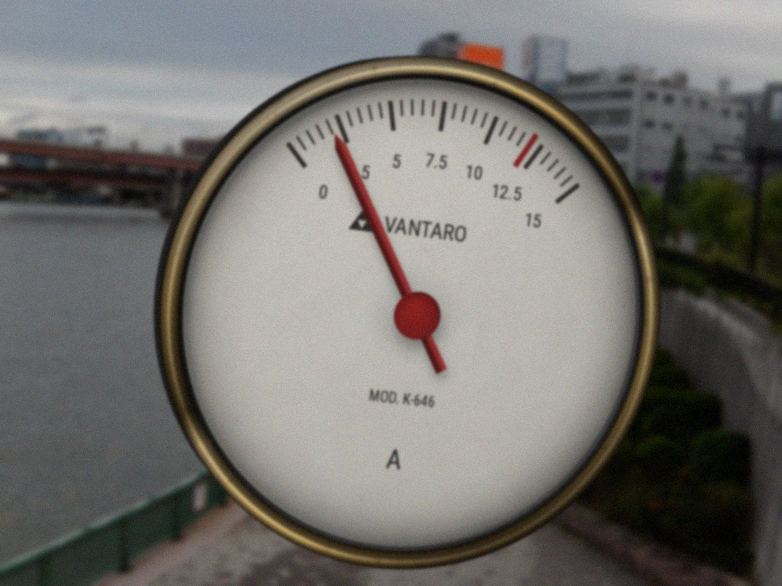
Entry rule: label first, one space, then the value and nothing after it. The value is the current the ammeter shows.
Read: 2 A
